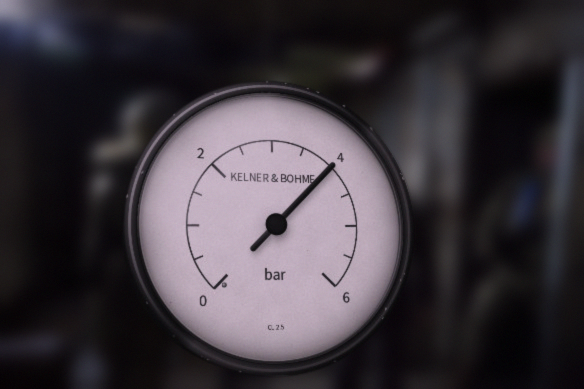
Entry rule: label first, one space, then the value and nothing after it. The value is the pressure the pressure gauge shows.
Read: 4 bar
